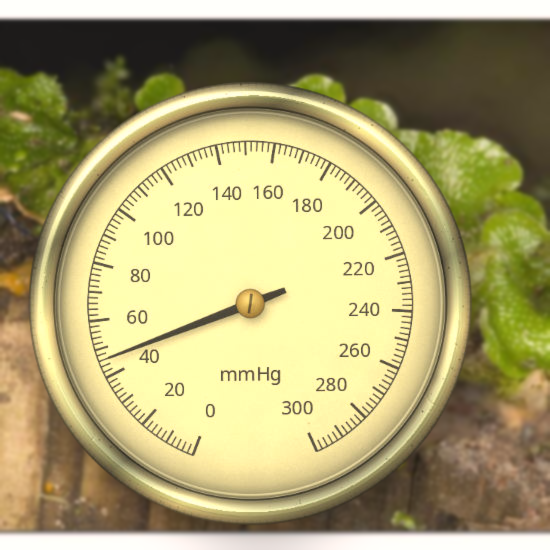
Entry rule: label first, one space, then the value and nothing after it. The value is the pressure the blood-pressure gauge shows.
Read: 46 mmHg
